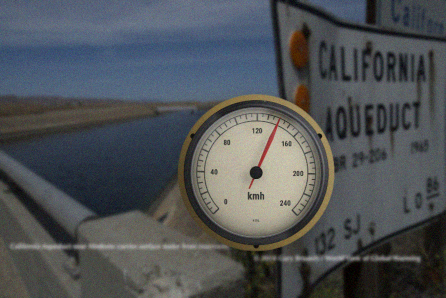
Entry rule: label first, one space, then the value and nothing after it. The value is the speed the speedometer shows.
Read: 140 km/h
